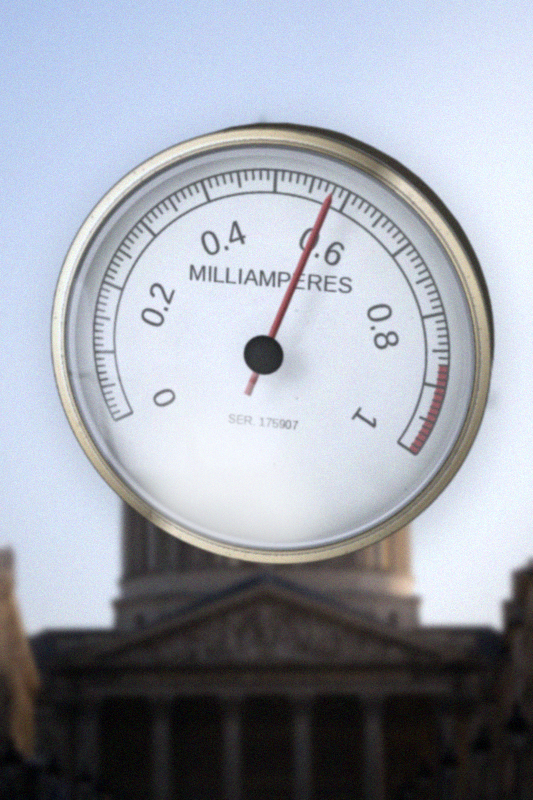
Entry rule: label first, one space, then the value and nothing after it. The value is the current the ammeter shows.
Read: 0.58 mA
